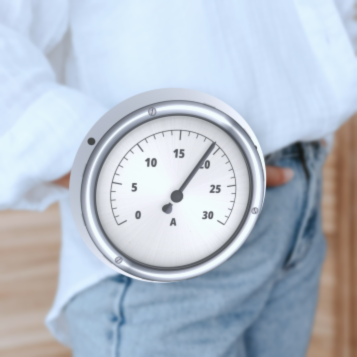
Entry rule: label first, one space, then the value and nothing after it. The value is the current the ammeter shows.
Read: 19 A
